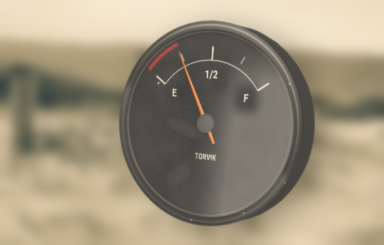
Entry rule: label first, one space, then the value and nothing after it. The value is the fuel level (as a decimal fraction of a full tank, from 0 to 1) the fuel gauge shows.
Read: 0.25
